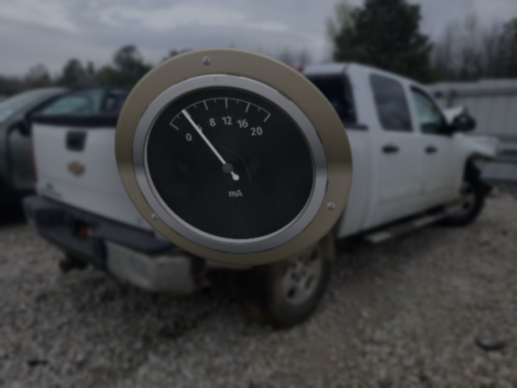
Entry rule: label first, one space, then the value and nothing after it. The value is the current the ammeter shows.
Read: 4 mA
